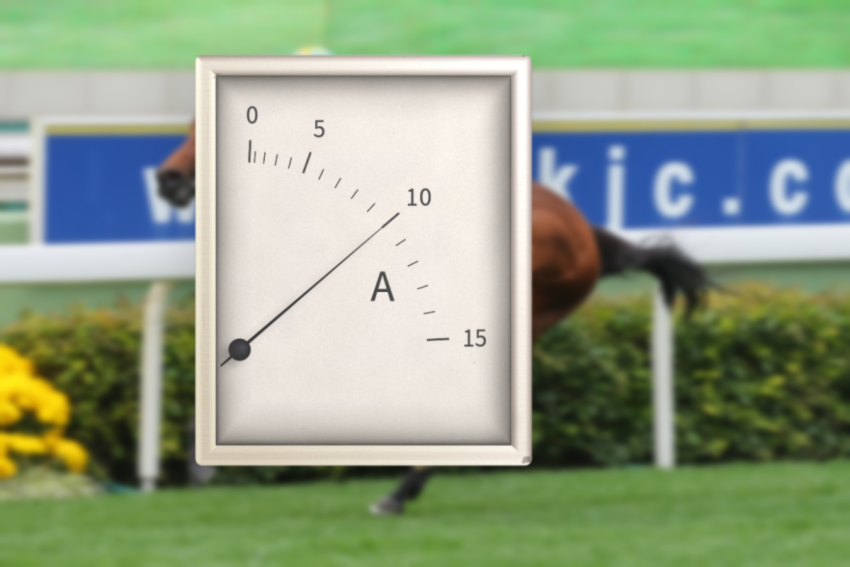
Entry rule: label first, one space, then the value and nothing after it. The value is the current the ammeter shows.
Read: 10 A
